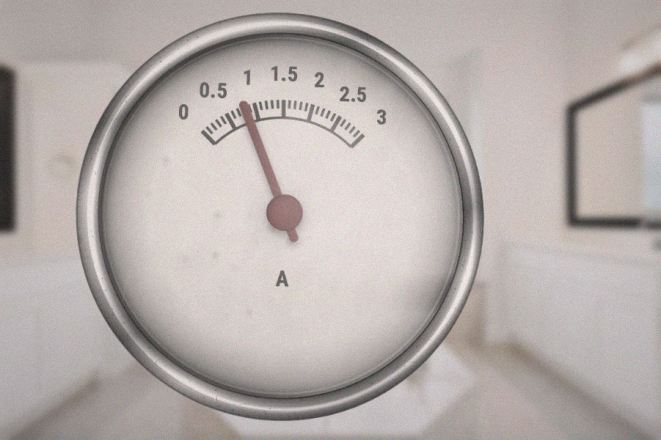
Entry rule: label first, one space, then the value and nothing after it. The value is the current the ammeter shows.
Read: 0.8 A
